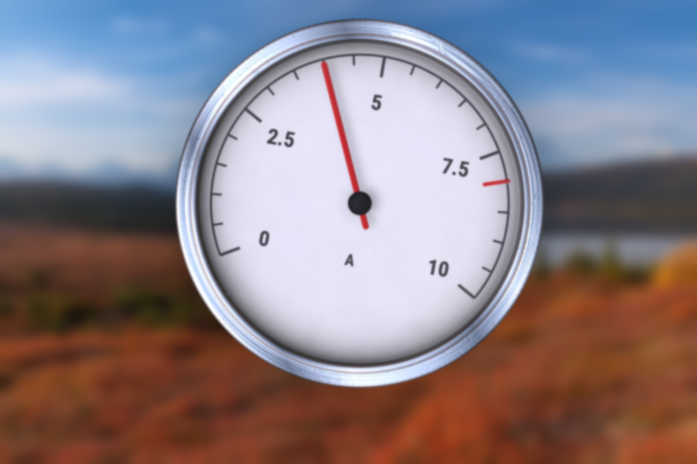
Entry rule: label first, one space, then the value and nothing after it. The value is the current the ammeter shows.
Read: 4 A
